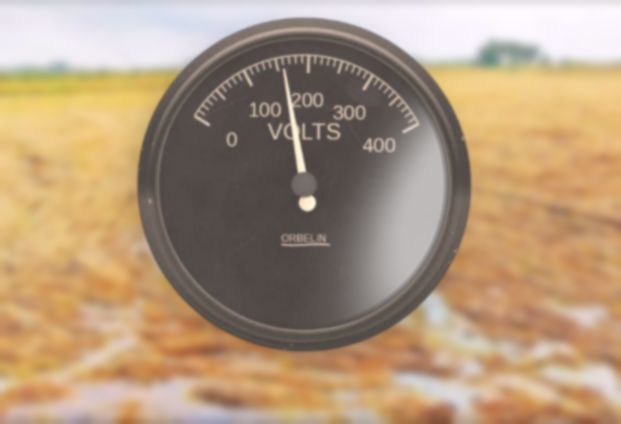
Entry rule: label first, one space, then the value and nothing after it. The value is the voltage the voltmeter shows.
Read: 160 V
